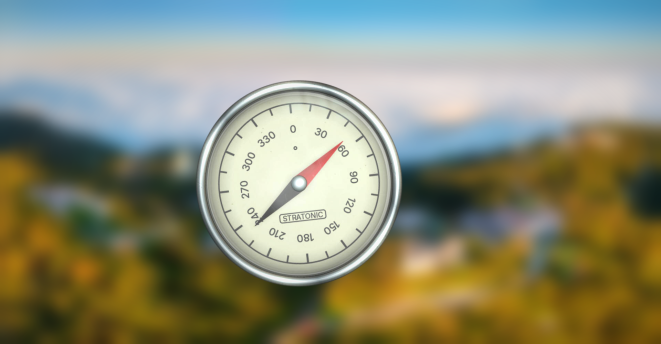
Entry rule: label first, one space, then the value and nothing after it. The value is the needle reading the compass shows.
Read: 52.5 °
